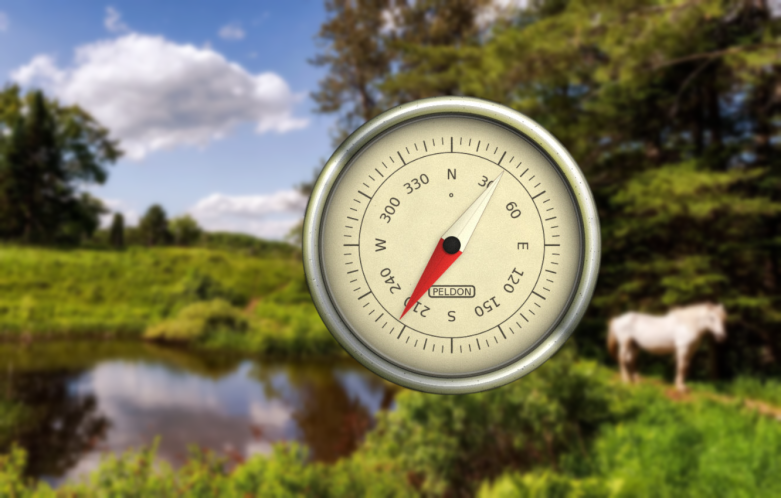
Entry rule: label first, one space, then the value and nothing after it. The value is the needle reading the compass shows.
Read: 215 °
